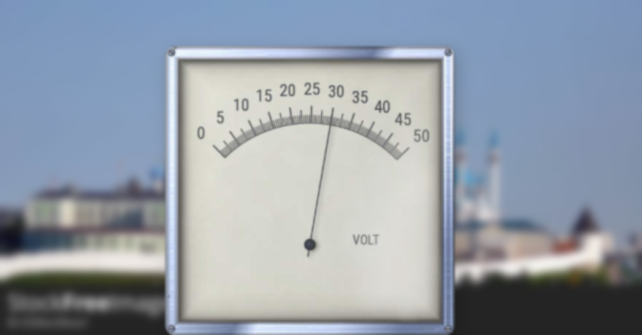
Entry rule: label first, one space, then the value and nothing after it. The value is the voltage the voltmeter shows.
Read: 30 V
